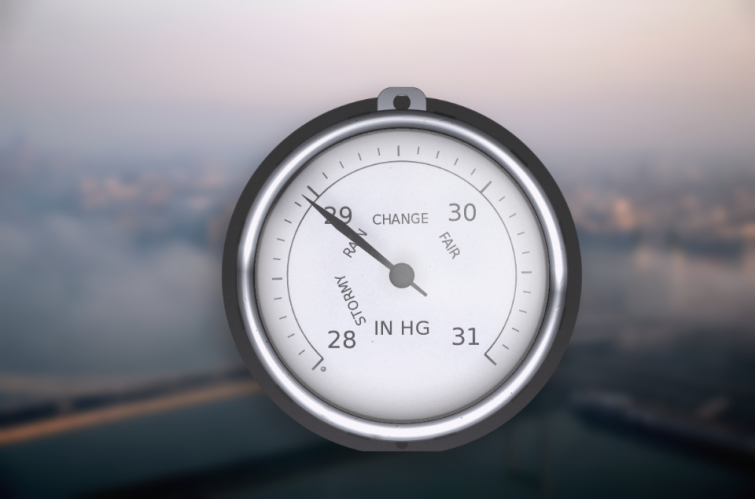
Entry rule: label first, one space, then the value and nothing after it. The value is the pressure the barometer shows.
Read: 28.95 inHg
